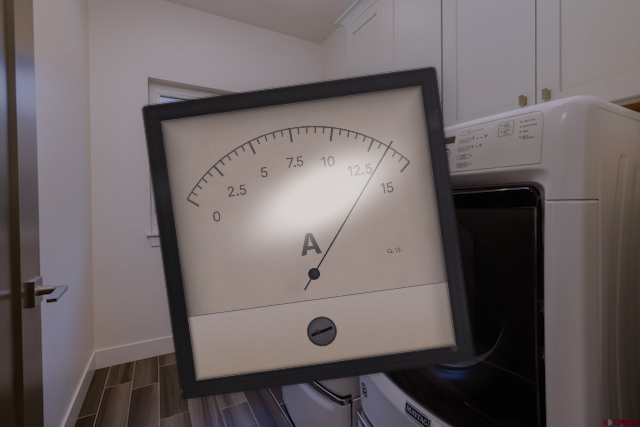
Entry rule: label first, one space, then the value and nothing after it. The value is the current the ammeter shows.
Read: 13.5 A
